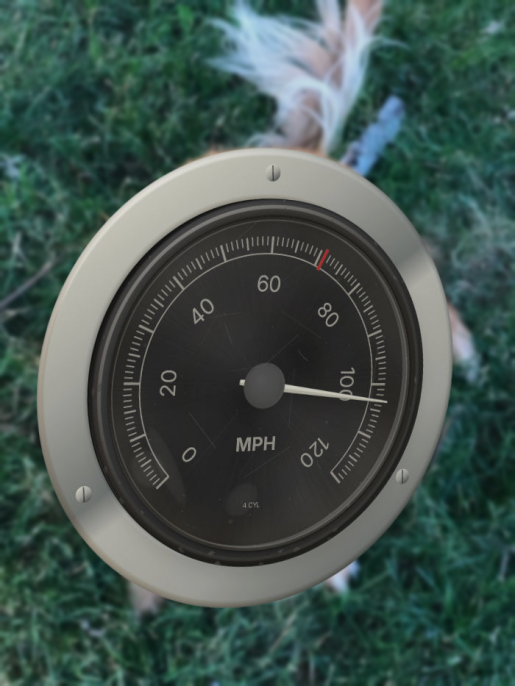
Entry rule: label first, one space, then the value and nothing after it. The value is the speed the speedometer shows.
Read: 103 mph
